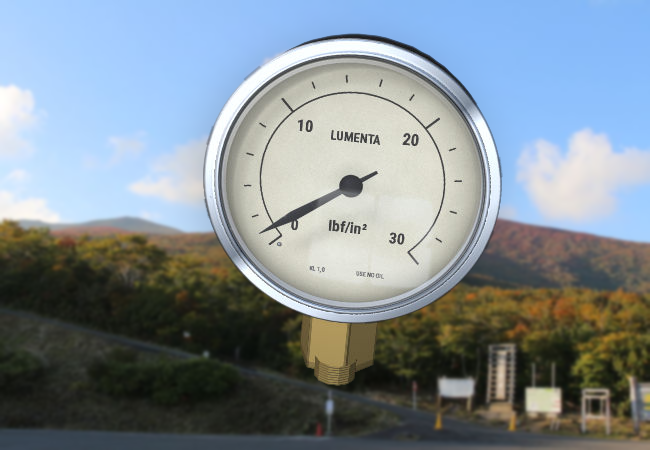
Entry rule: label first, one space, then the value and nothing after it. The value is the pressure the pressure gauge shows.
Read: 1 psi
